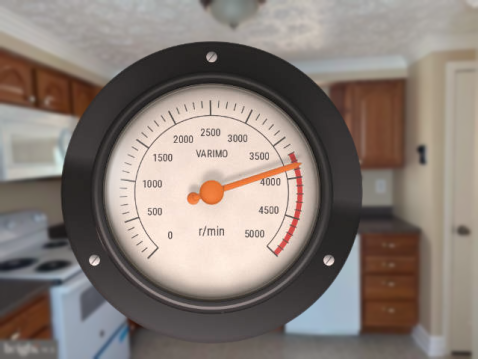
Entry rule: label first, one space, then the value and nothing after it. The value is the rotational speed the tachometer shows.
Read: 3850 rpm
